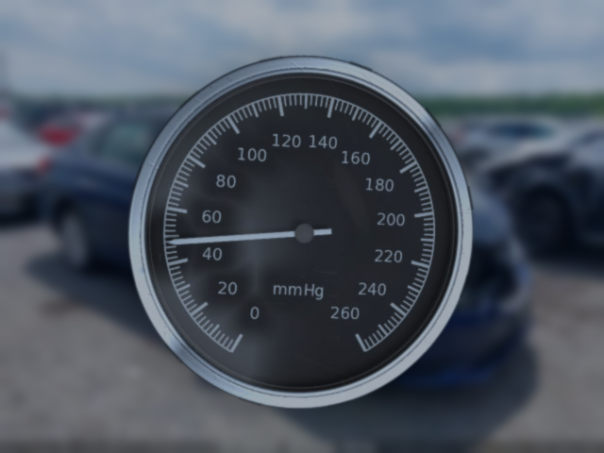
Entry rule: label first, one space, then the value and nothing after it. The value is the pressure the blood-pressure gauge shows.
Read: 48 mmHg
